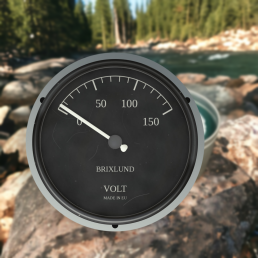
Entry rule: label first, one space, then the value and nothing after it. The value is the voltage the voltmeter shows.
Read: 5 V
